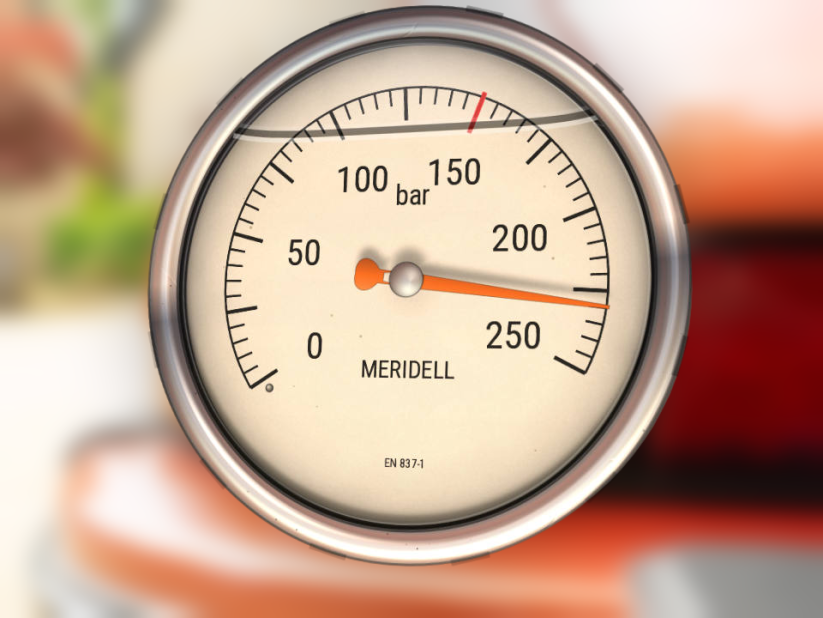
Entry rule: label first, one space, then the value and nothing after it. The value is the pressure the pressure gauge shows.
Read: 230 bar
